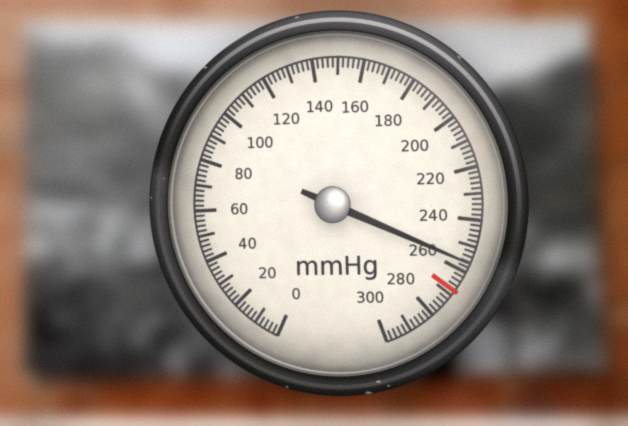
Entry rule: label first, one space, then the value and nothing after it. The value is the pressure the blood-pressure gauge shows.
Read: 256 mmHg
